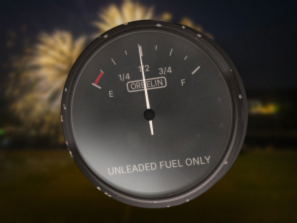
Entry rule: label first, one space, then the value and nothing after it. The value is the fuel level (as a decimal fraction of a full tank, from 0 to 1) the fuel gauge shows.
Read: 0.5
